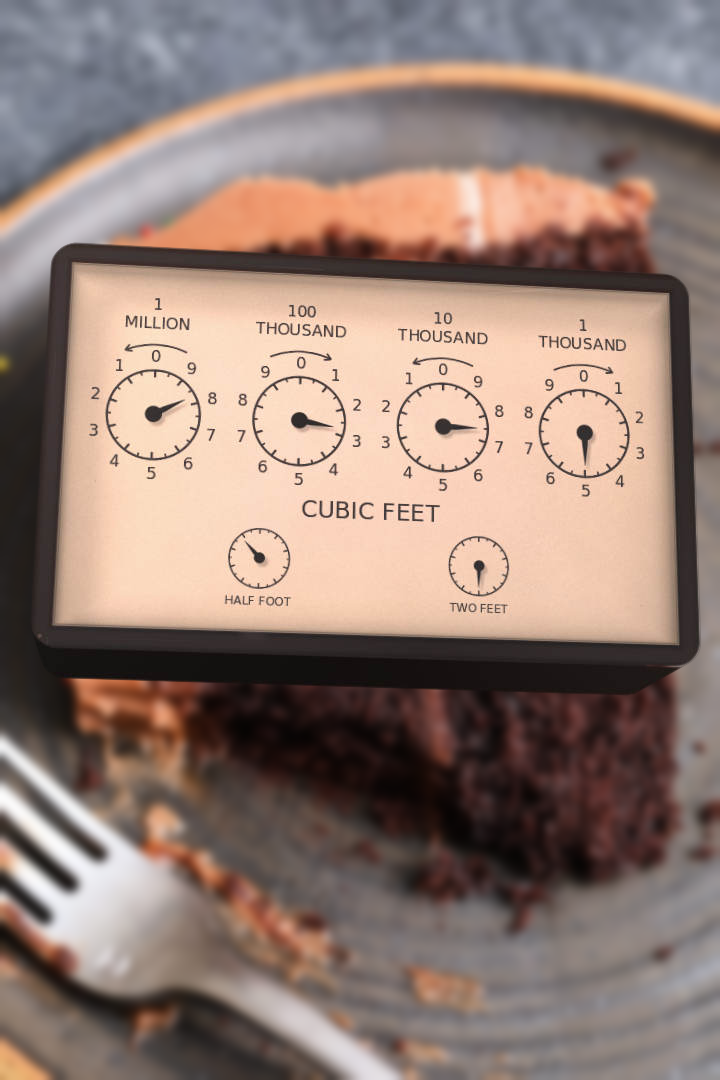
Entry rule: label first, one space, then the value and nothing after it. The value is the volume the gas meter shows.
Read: 827500 ft³
